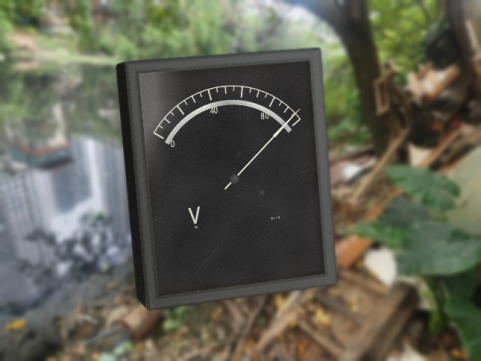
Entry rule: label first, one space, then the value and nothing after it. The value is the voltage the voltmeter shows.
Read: 95 V
